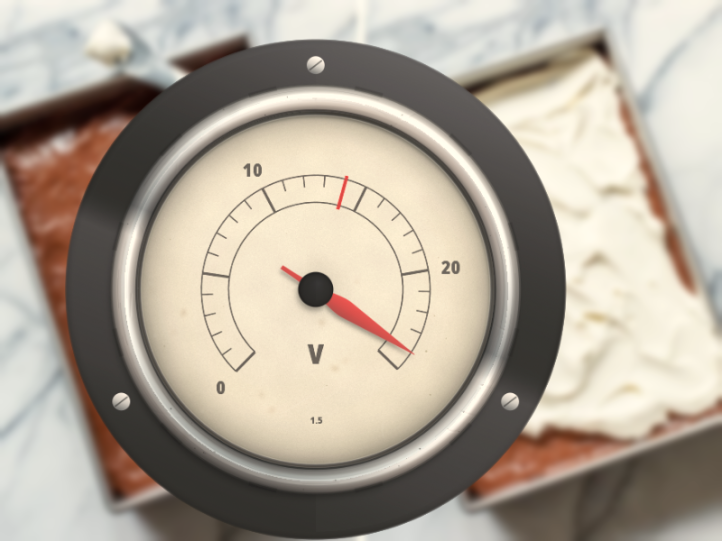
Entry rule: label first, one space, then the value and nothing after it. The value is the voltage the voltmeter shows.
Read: 24 V
